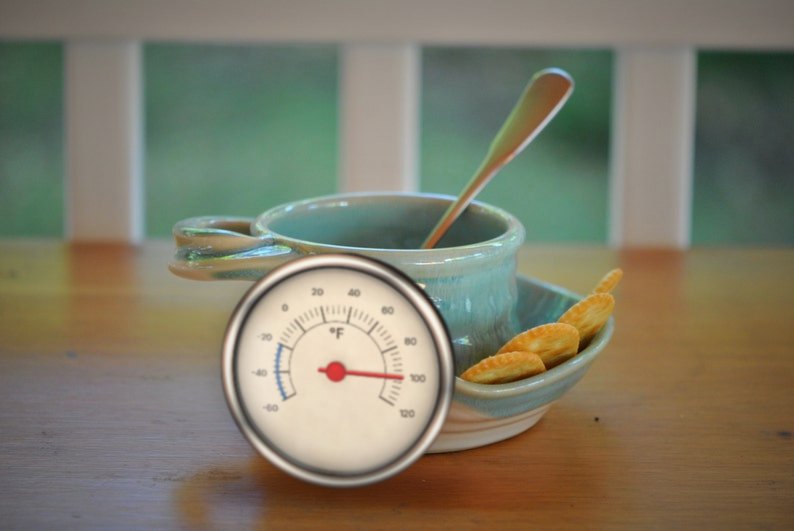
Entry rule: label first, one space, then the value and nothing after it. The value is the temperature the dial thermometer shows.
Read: 100 °F
